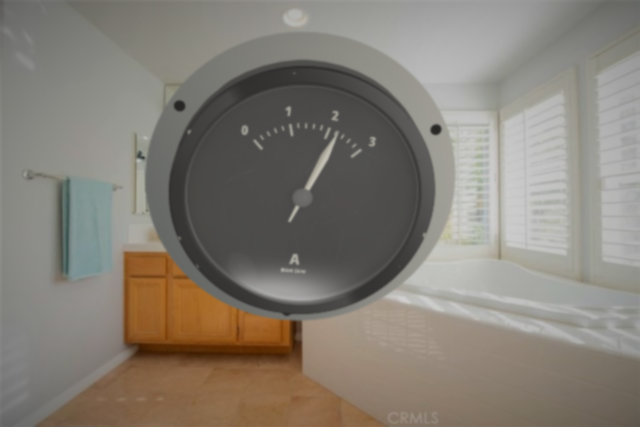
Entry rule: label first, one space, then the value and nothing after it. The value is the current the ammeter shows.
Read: 2.2 A
